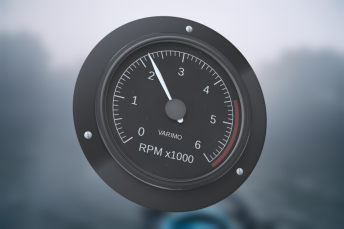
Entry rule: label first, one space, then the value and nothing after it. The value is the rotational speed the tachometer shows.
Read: 2200 rpm
